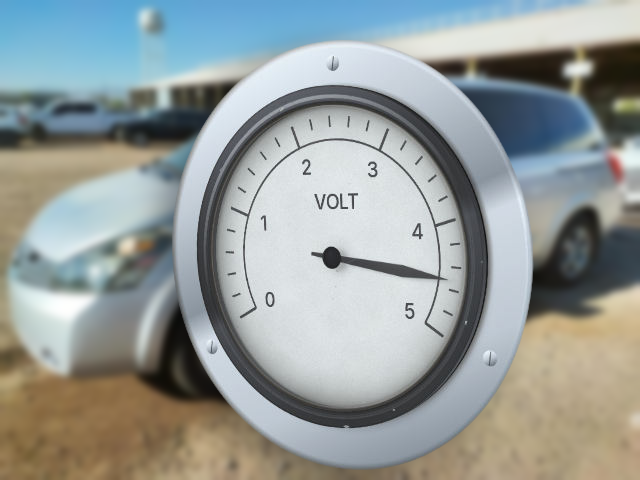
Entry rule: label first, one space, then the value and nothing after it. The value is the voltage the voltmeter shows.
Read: 4.5 V
